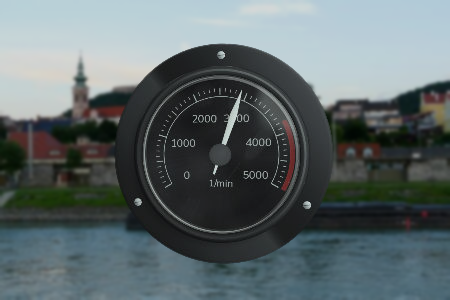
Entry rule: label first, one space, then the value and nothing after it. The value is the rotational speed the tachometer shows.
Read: 2900 rpm
